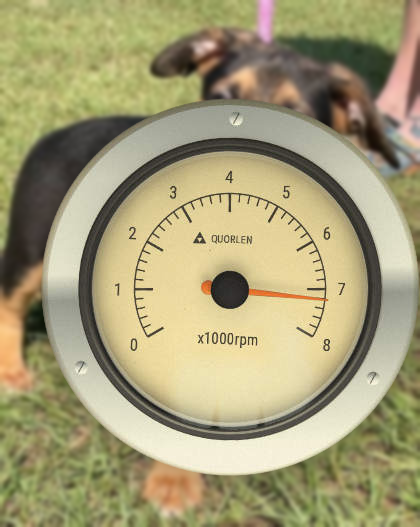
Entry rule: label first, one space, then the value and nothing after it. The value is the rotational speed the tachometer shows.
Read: 7200 rpm
